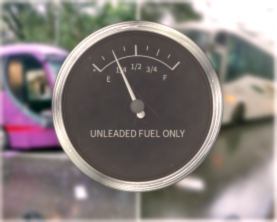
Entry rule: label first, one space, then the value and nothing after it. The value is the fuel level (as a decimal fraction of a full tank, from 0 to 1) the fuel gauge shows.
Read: 0.25
